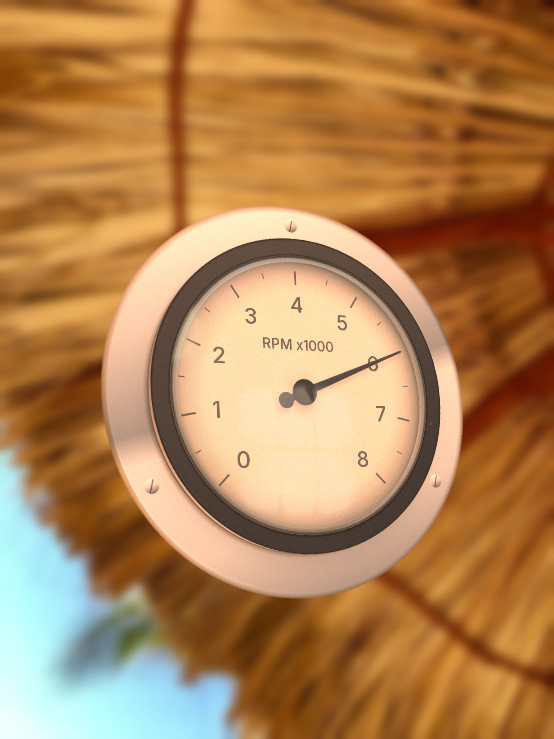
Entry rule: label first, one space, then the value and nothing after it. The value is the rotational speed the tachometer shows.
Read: 6000 rpm
